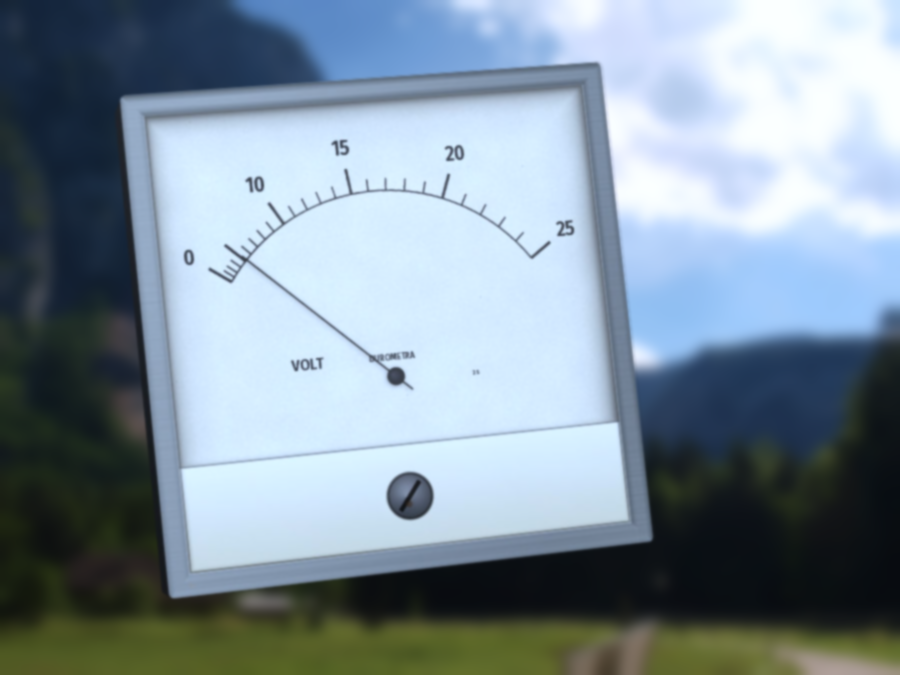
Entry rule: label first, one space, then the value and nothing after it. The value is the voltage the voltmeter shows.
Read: 5 V
